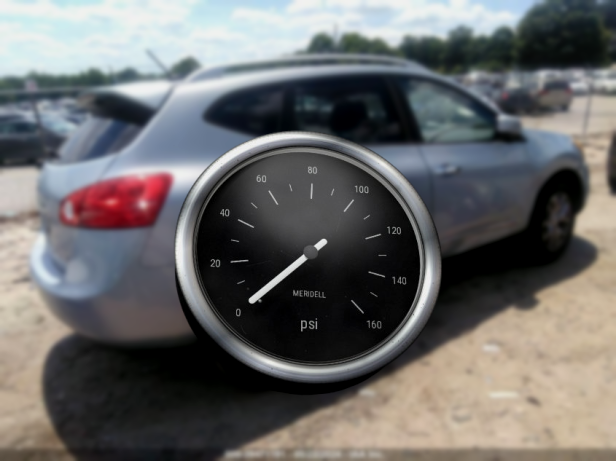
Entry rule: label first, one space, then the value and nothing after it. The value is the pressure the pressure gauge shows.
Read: 0 psi
